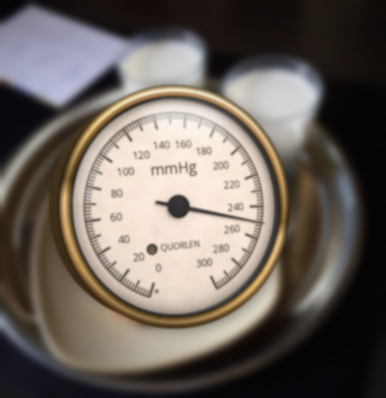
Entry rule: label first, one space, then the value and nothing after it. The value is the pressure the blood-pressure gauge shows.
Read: 250 mmHg
